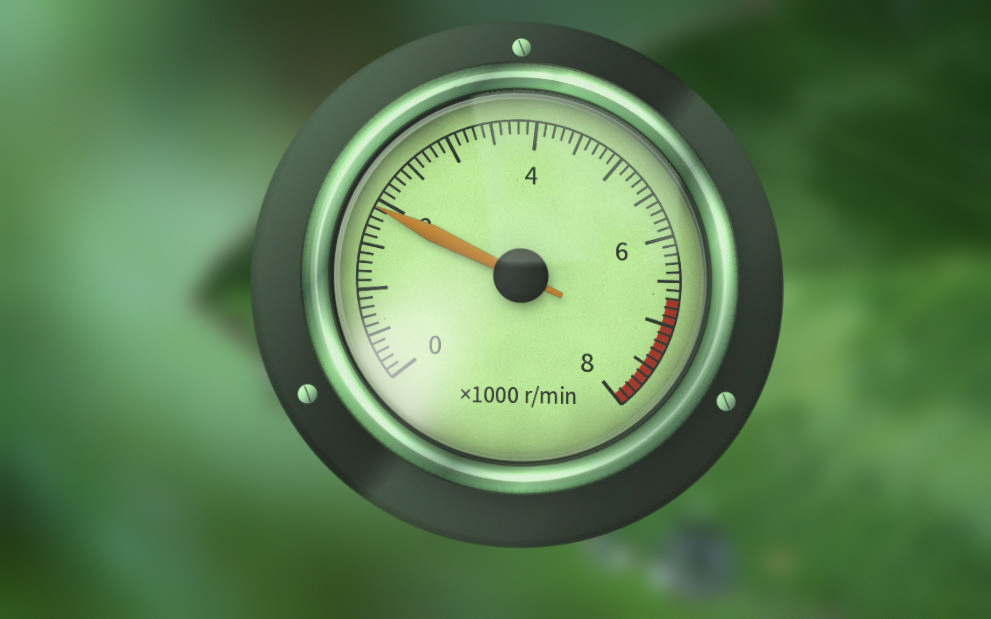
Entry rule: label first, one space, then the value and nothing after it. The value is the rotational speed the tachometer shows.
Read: 1900 rpm
